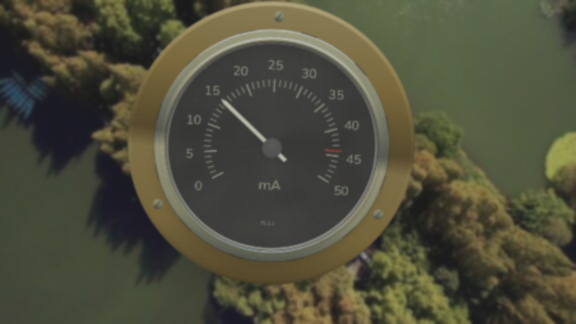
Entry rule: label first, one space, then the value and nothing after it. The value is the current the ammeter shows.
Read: 15 mA
